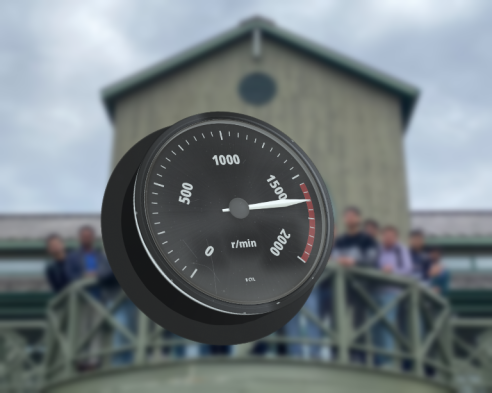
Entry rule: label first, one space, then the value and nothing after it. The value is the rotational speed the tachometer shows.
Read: 1650 rpm
